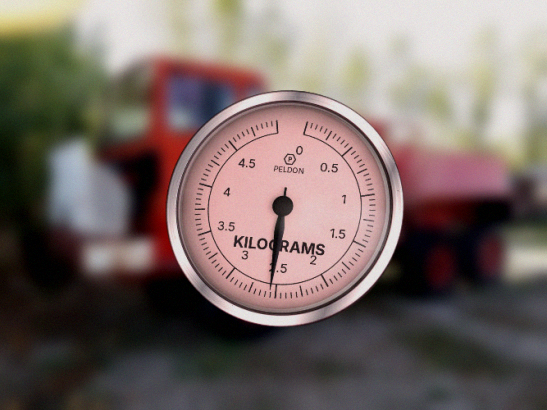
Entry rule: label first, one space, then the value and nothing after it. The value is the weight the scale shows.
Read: 2.55 kg
